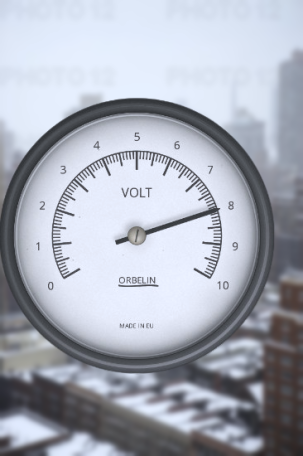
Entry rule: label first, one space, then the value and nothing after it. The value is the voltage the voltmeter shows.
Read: 8 V
